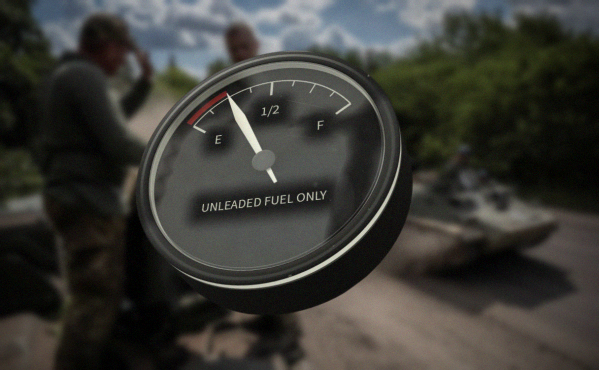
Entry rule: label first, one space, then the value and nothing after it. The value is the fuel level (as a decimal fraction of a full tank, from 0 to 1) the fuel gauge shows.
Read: 0.25
